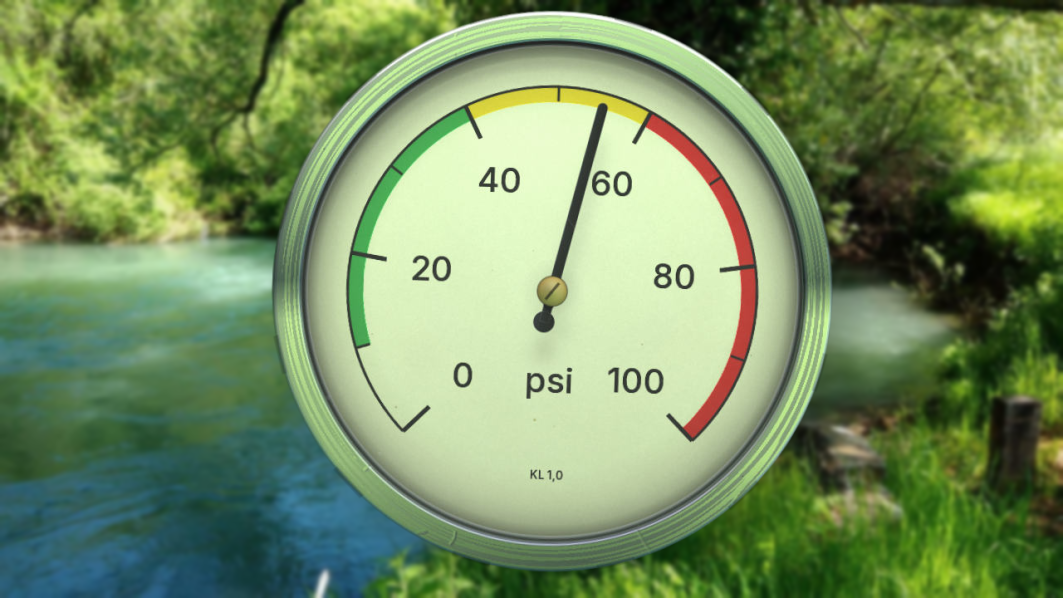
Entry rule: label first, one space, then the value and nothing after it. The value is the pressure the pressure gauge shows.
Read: 55 psi
